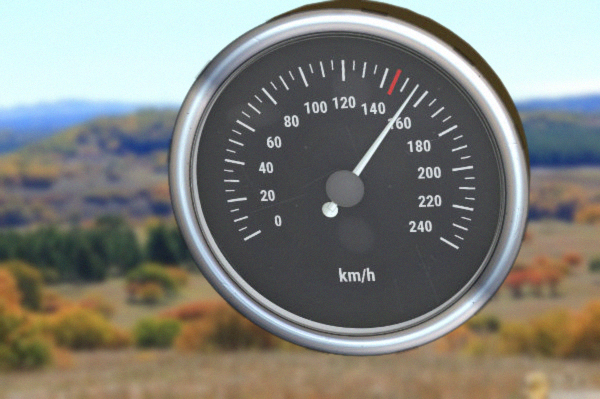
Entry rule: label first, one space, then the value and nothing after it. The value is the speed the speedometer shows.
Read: 155 km/h
